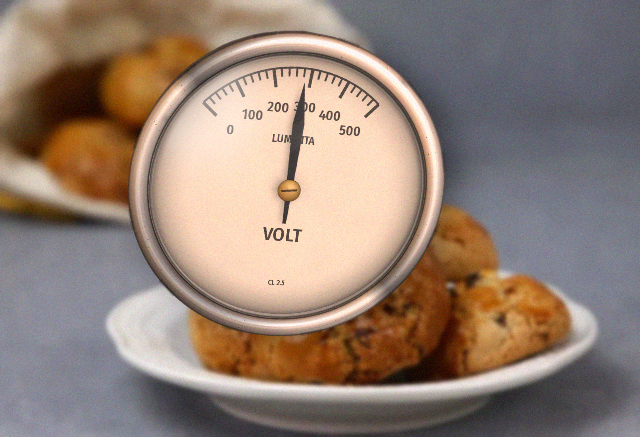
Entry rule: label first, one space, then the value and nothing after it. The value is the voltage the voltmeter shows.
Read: 280 V
